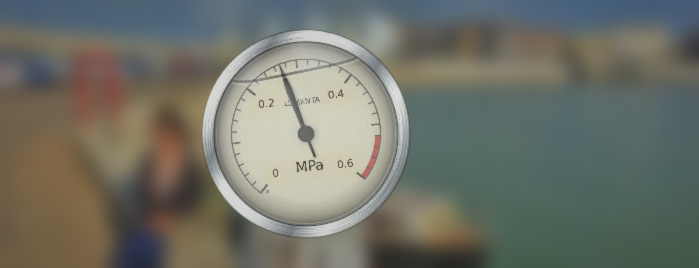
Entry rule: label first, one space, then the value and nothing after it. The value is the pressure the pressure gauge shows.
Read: 0.27 MPa
